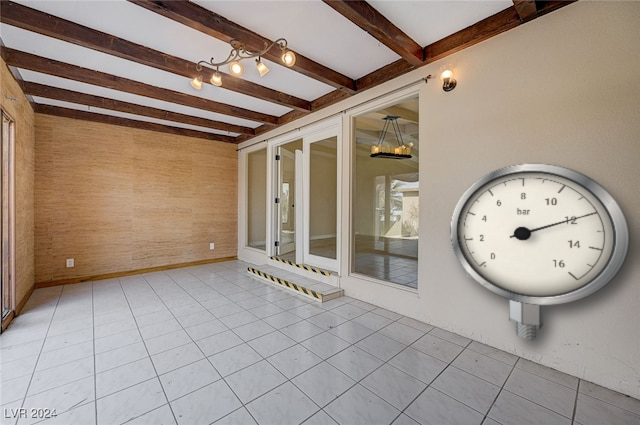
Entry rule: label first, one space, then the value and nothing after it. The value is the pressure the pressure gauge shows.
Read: 12 bar
